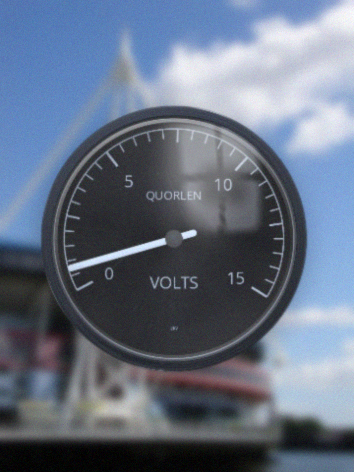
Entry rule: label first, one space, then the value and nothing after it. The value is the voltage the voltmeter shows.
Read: 0.75 V
